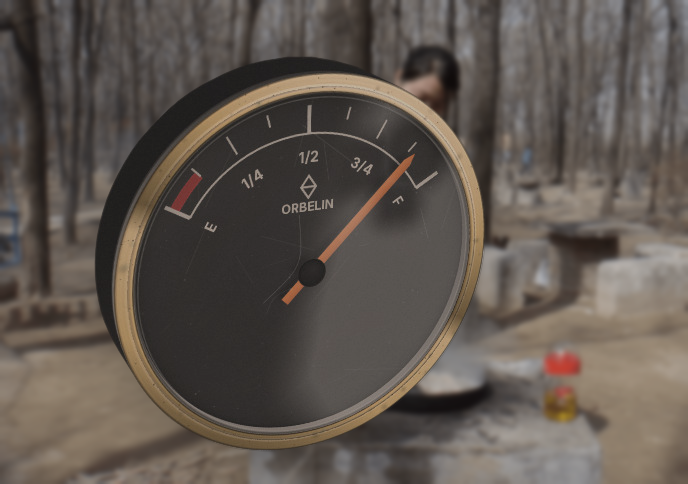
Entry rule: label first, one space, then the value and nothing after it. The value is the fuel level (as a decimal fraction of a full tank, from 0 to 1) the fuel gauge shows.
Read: 0.875
